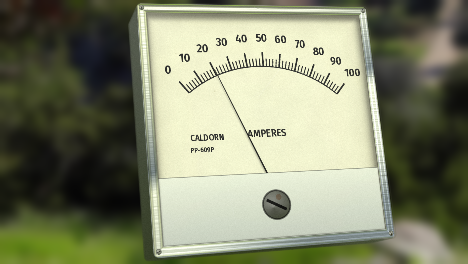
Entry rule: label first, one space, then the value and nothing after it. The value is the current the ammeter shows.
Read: 20 A
